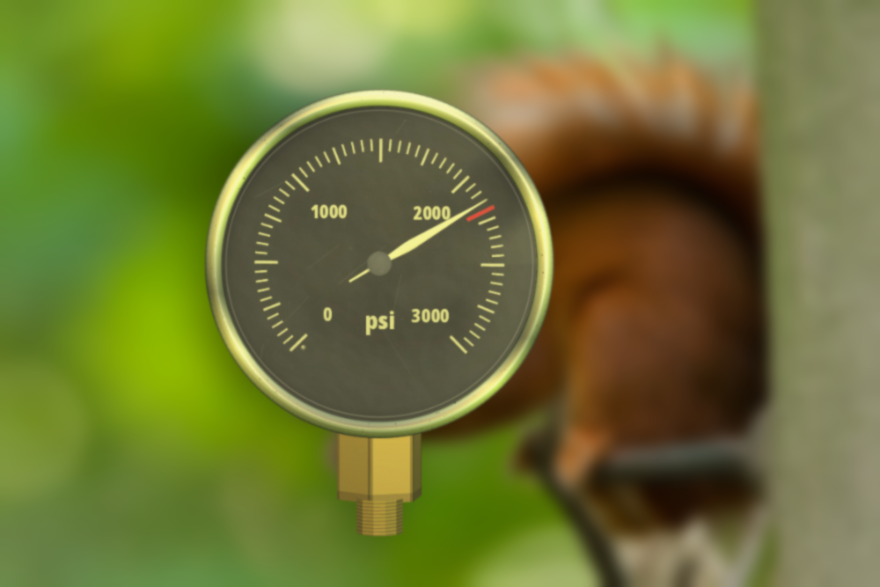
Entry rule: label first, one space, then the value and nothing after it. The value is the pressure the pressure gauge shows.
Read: 2150 psi
